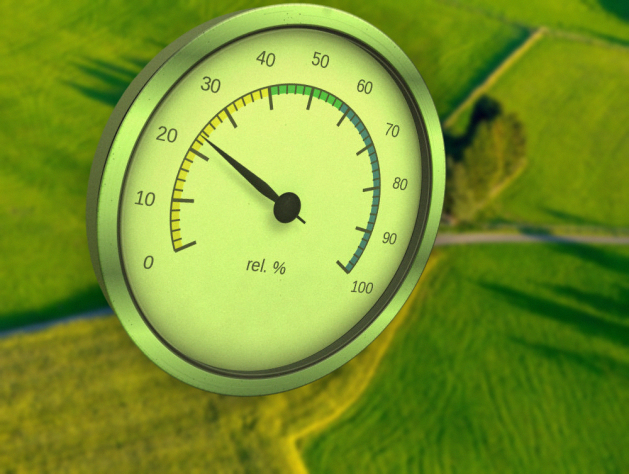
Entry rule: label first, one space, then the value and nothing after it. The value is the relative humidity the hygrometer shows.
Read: 23 %
